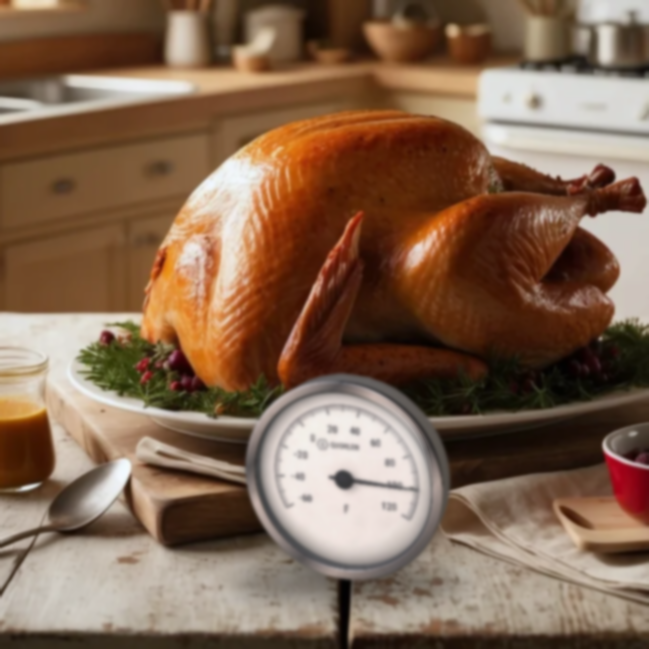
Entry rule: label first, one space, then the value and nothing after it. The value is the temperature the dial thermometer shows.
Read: 100 °F
